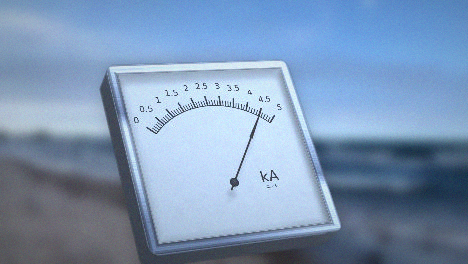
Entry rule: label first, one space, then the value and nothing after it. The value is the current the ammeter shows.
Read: 4.5 kA
